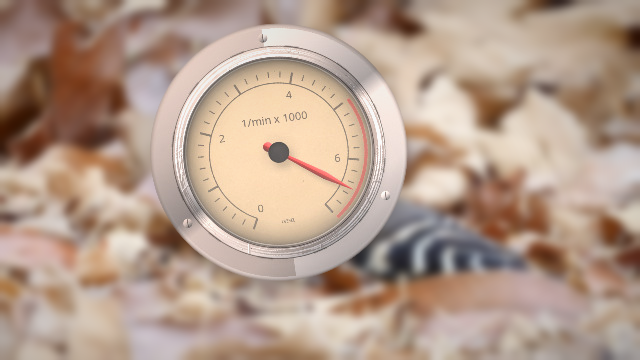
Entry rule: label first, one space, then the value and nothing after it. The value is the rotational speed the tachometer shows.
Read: 6500 rpm
